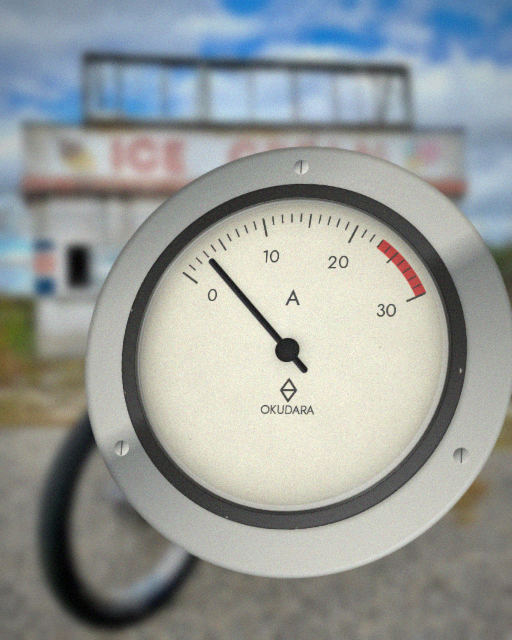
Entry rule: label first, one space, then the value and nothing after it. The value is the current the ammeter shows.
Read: 3 A
